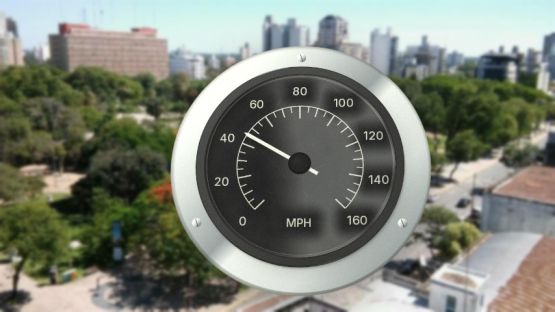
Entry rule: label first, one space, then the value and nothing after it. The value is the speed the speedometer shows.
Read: 45 mph
